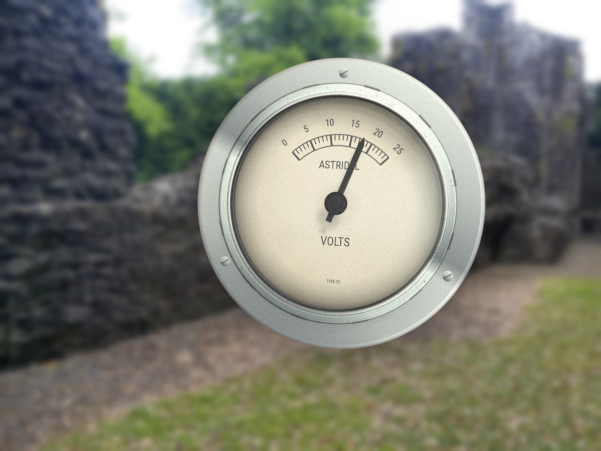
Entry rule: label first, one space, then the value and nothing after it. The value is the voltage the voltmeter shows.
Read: 18 V
